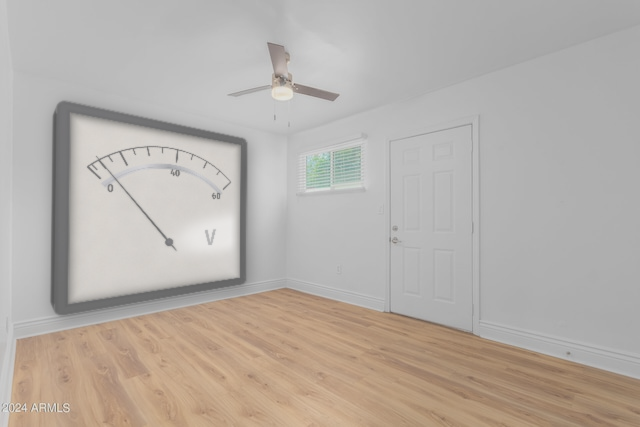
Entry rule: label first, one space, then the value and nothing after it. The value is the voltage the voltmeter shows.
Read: 10 V
